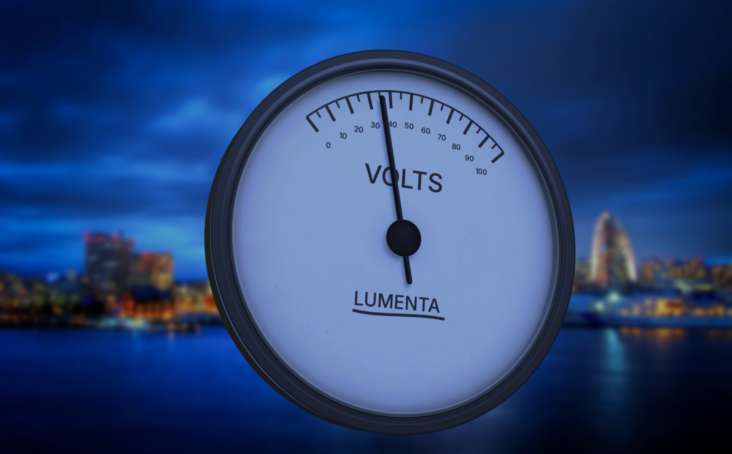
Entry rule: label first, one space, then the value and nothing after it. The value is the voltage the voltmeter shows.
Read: 35 V
